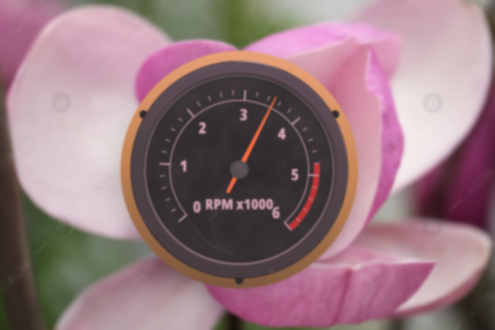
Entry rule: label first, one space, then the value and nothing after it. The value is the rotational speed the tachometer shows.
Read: 3500 rpm
